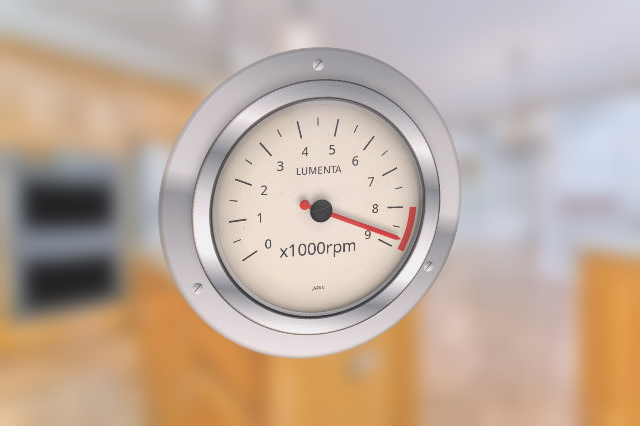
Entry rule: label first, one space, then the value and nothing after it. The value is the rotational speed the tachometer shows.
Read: 8750 rpm
